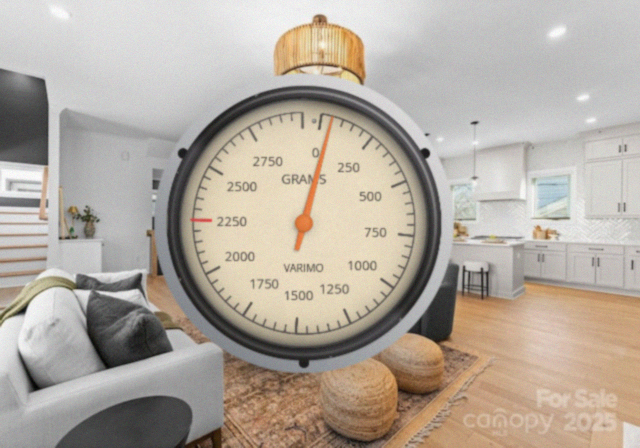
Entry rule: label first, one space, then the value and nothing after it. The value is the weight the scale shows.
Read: 50 g
